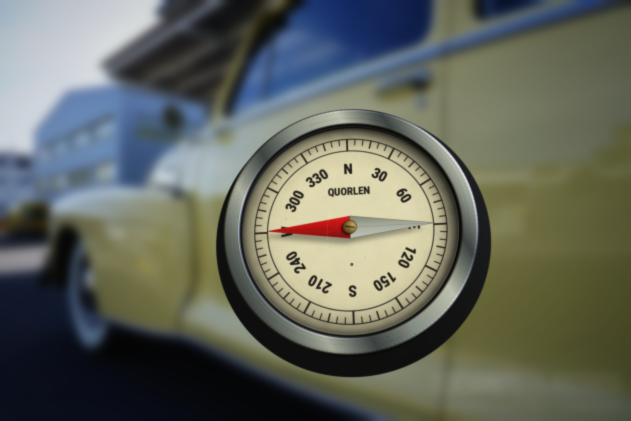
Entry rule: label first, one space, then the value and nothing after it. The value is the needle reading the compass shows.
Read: 270 °
